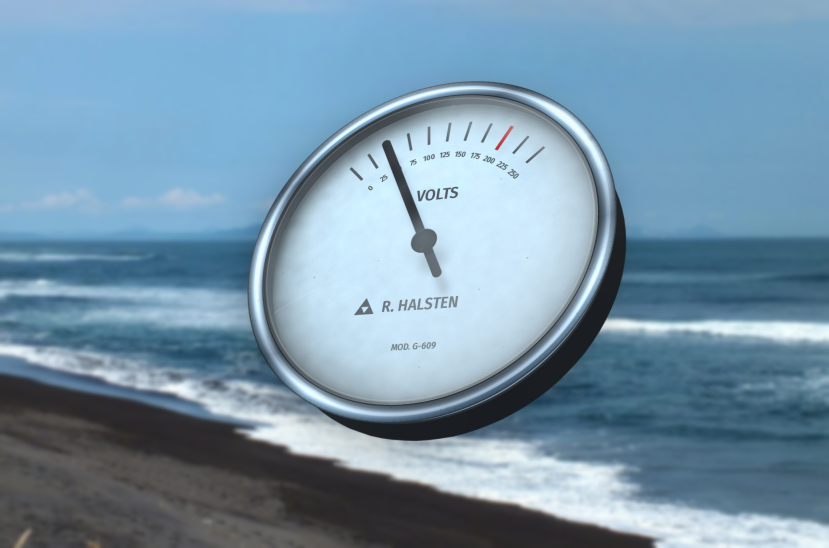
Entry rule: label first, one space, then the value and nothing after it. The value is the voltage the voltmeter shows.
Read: 50 V
